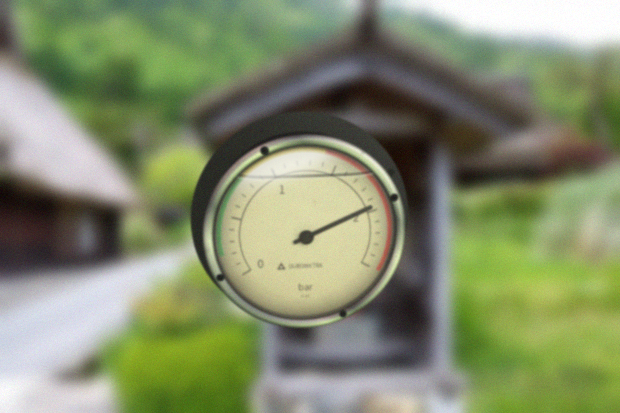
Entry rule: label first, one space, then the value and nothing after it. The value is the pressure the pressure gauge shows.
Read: 1.95 bar
